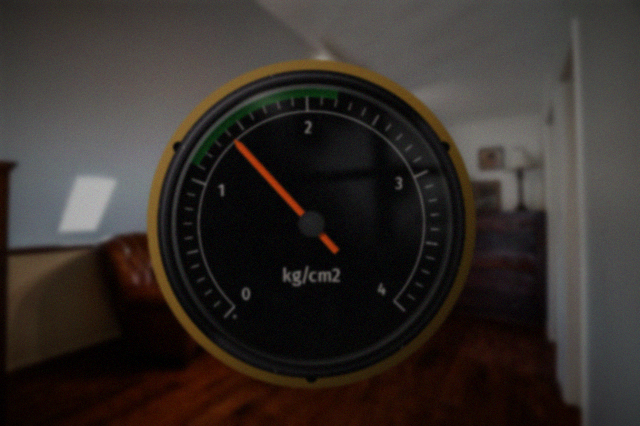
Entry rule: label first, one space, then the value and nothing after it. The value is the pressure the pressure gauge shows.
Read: 1.4 kg/cm²
